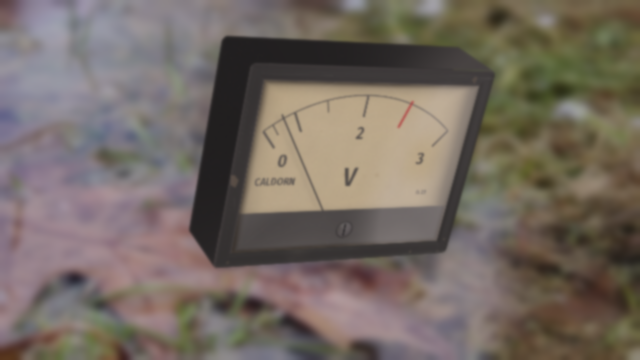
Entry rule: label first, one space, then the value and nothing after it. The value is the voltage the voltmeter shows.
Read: 0.75 V
